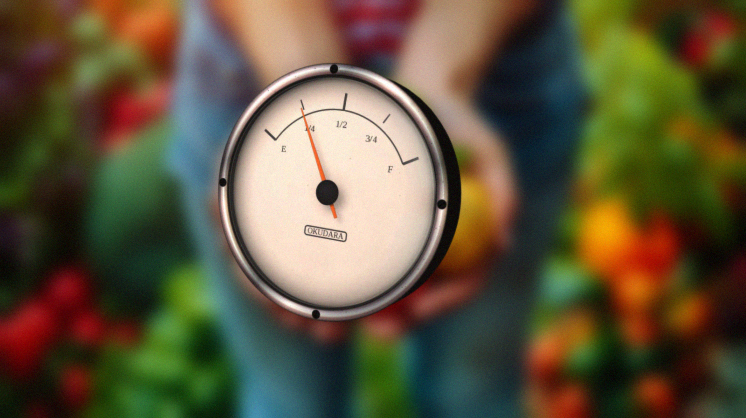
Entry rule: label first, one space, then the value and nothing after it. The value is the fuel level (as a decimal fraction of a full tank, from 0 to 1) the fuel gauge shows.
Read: 0.25
